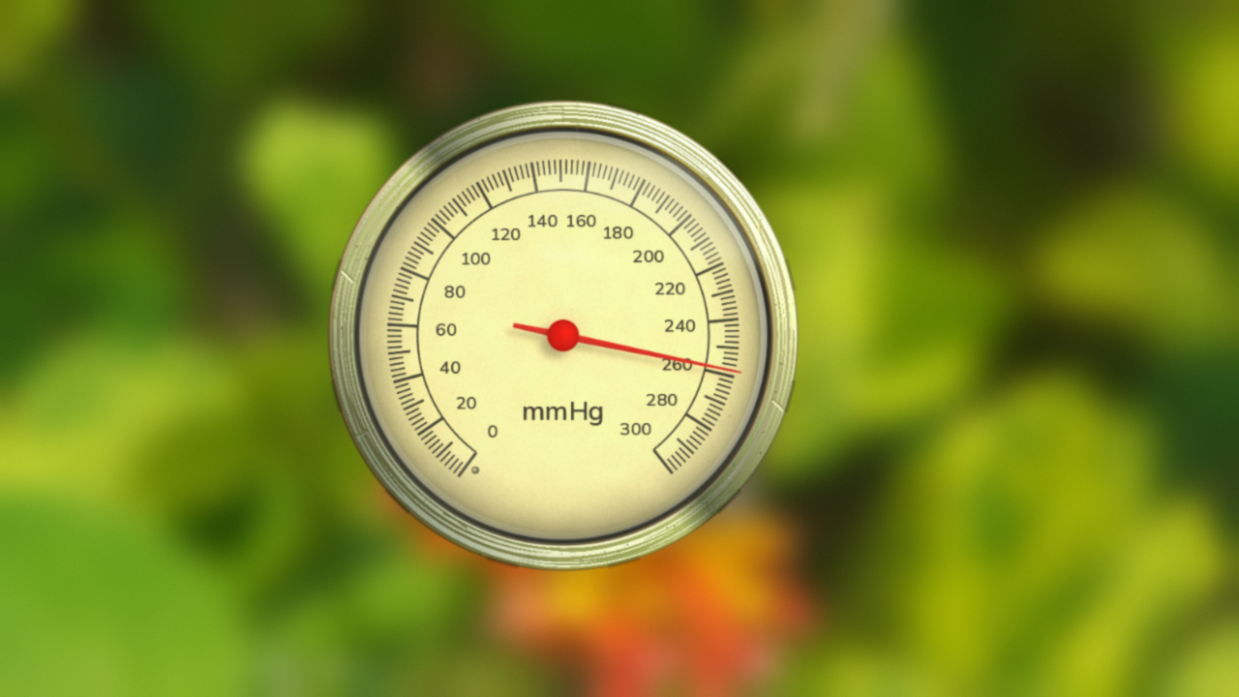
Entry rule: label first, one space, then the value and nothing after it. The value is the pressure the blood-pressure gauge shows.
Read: 258 mmHg
